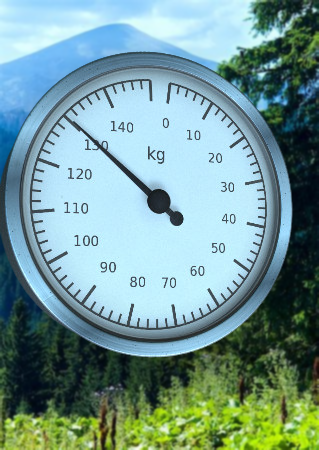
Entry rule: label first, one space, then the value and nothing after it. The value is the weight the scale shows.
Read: 130 kg
